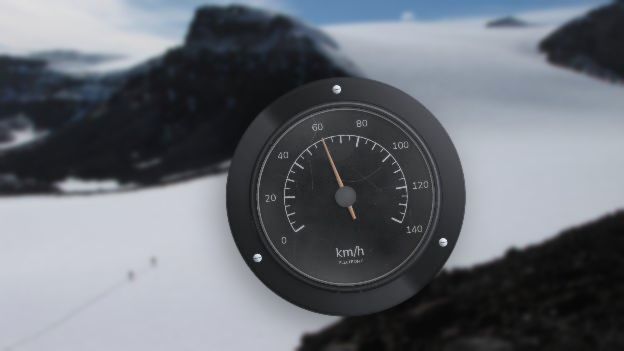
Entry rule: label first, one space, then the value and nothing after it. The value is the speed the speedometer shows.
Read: 60 km/h
